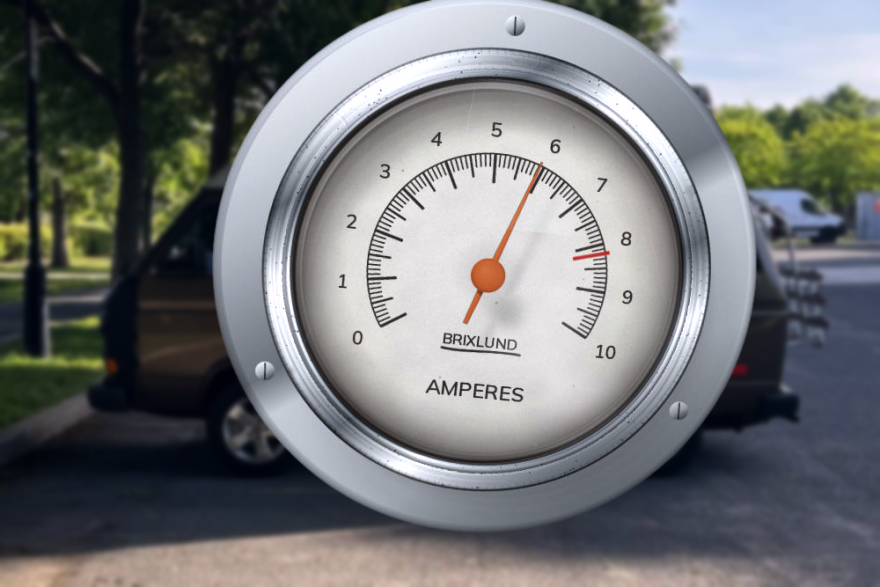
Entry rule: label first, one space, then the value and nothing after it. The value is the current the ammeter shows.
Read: 5.9 A
